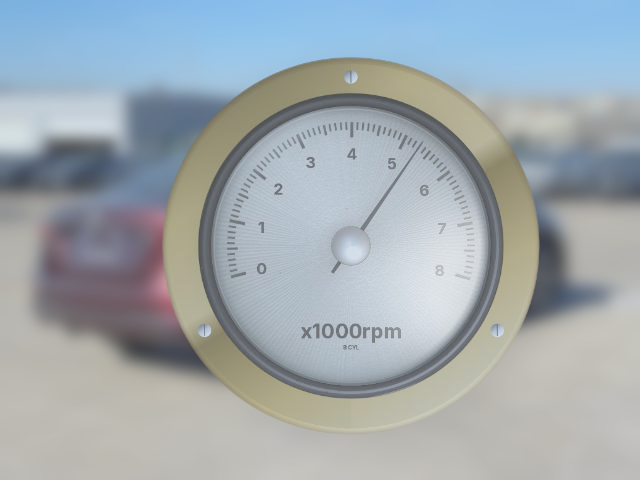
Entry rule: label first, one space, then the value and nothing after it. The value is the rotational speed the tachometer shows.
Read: 5300 rpm
